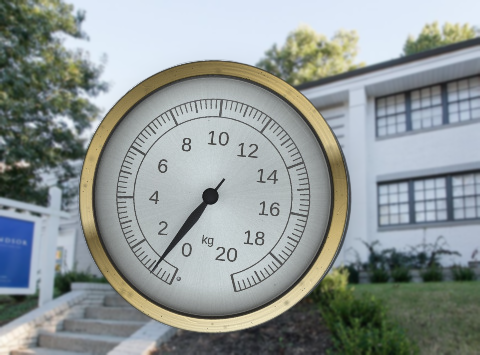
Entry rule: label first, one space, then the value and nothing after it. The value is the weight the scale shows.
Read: 0.8 kg
